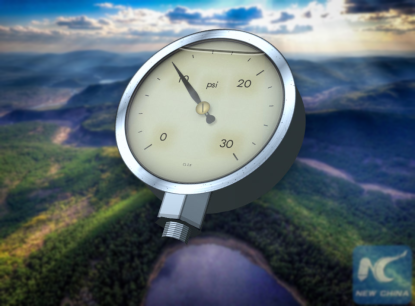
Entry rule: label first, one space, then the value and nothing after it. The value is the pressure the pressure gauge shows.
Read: 10 psi
